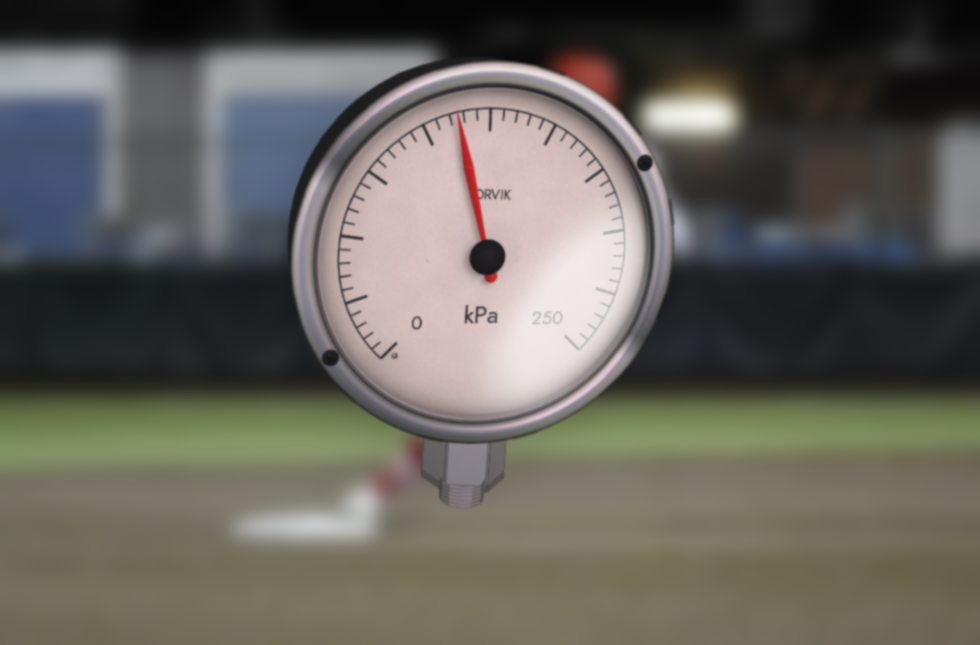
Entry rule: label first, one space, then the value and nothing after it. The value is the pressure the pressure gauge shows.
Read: 112.5 kPa
